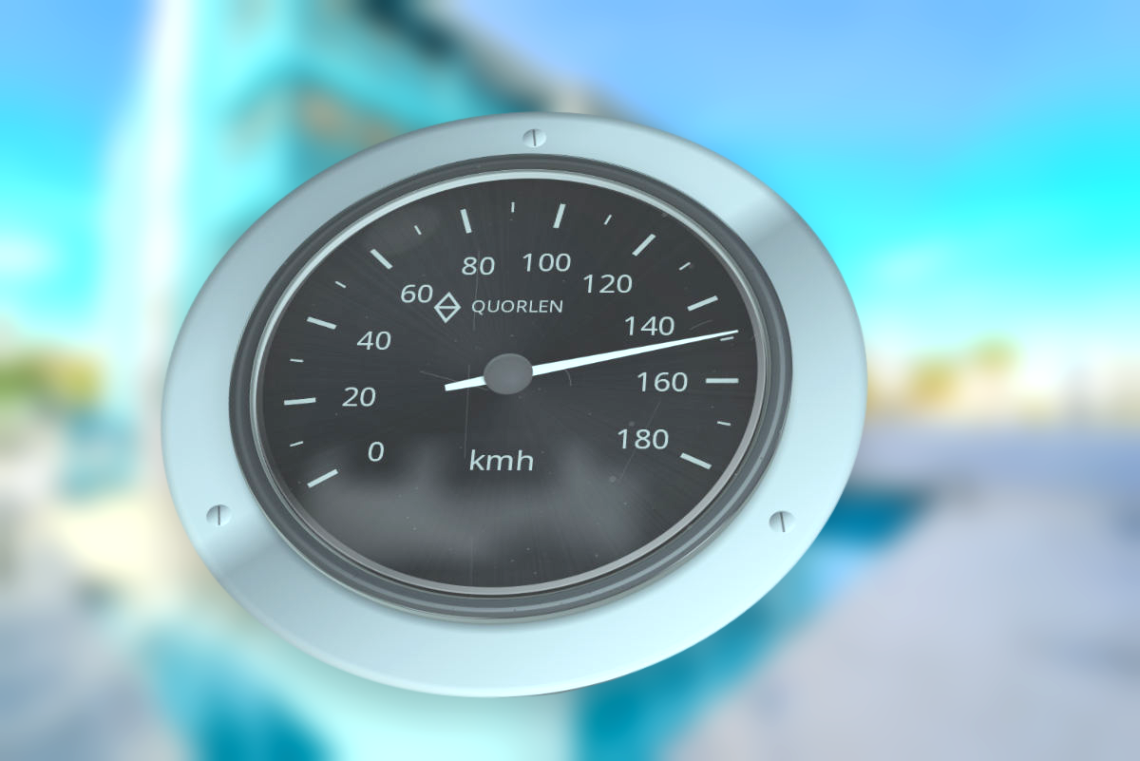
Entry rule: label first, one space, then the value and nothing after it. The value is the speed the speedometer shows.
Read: 150 km/h
